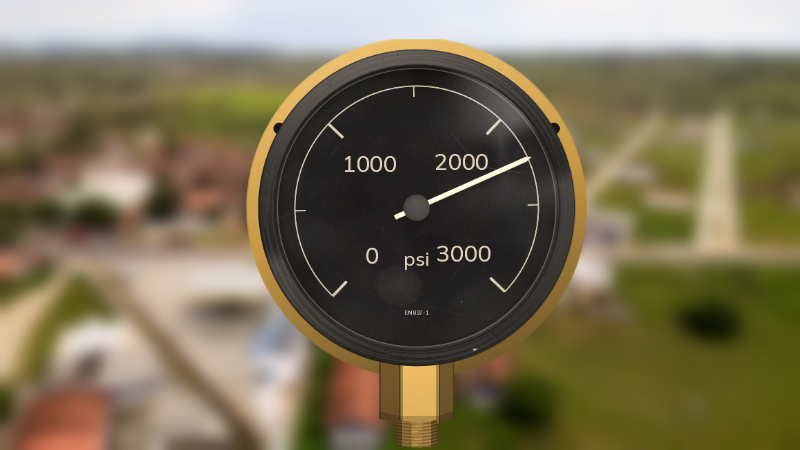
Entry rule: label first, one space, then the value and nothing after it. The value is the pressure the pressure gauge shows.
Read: 2250 psi
